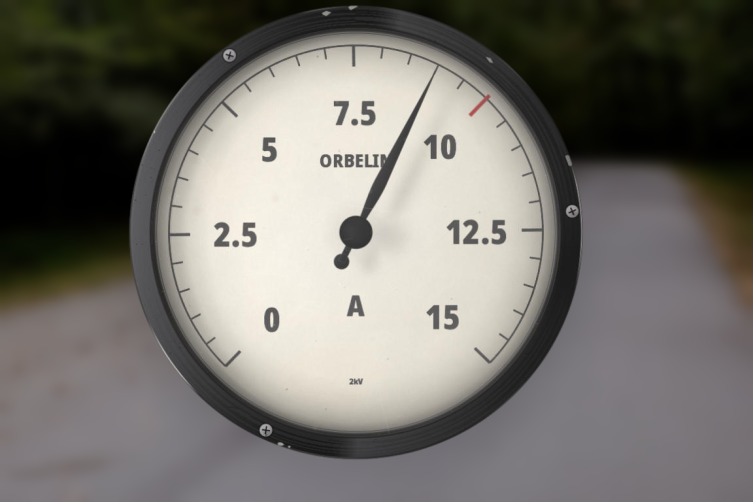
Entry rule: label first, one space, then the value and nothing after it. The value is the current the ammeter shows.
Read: 9 A
